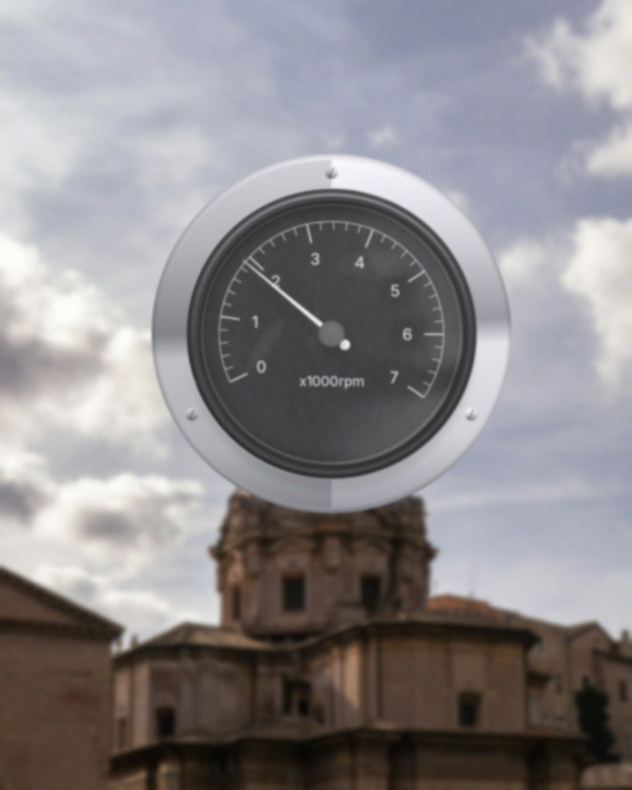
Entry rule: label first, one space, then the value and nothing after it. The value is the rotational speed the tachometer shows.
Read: 1900 rpm
